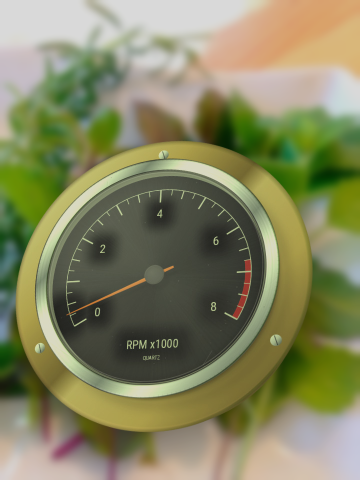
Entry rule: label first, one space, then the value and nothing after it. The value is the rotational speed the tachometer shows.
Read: 250 rpm
